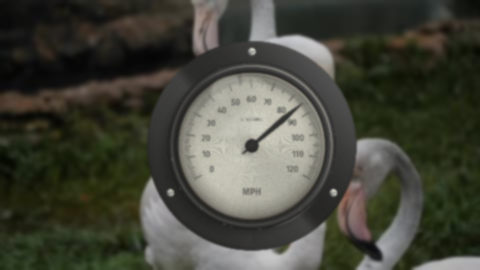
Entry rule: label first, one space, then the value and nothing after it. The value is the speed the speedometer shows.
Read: 85 mph
